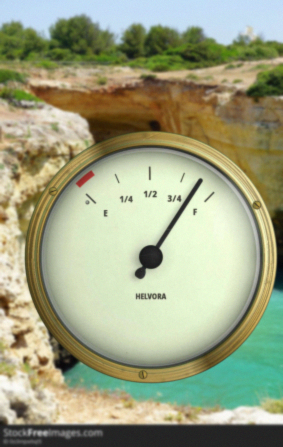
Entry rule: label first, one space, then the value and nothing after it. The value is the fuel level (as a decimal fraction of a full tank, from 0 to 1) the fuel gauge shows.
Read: 0.875
